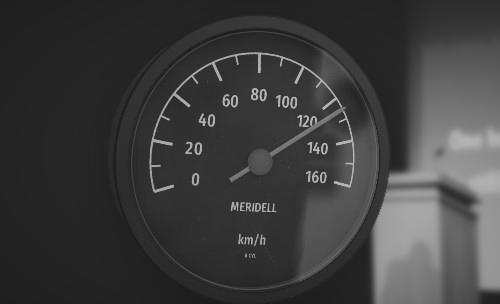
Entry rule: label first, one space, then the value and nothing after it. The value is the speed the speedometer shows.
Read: 125 km/h
